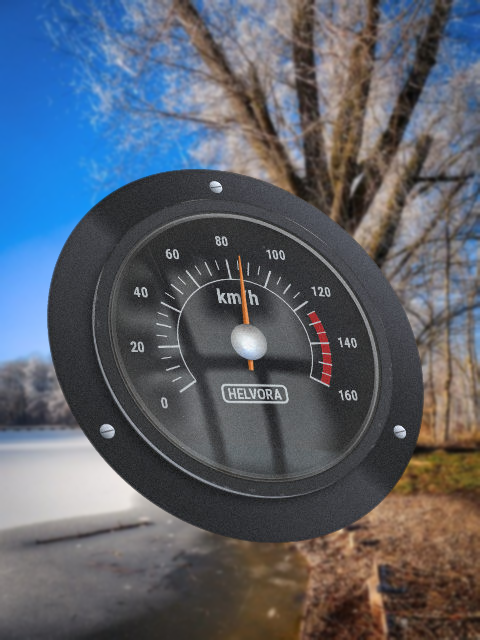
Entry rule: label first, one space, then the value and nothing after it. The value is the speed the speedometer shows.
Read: 85 km/h
